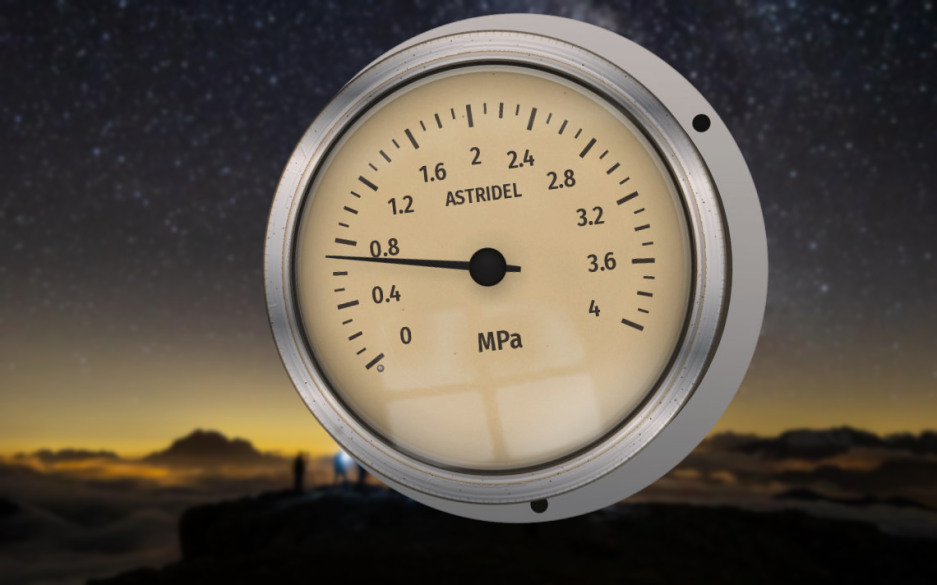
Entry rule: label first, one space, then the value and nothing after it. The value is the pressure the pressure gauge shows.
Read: 0.7 MPa
